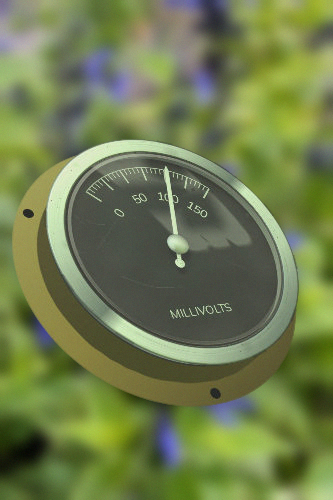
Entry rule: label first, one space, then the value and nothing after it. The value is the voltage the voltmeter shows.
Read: 100 mV
